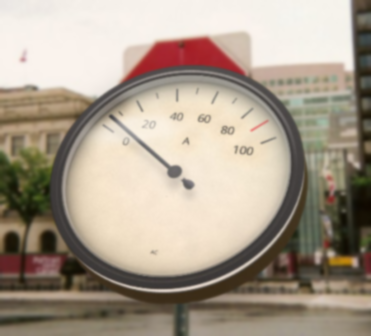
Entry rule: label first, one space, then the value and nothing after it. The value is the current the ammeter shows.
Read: 5 A
